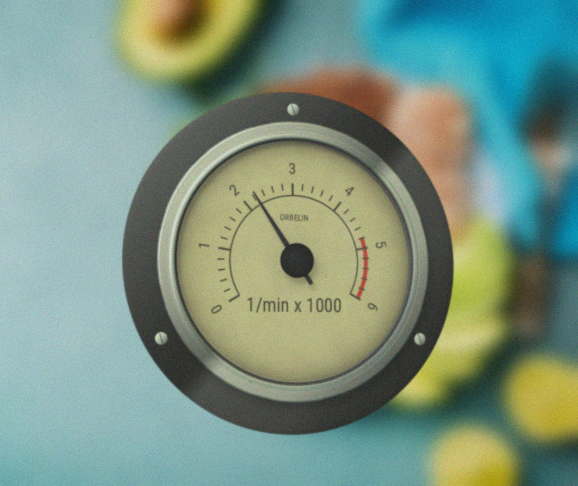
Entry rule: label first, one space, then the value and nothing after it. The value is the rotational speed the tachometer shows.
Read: 2200 rpm
